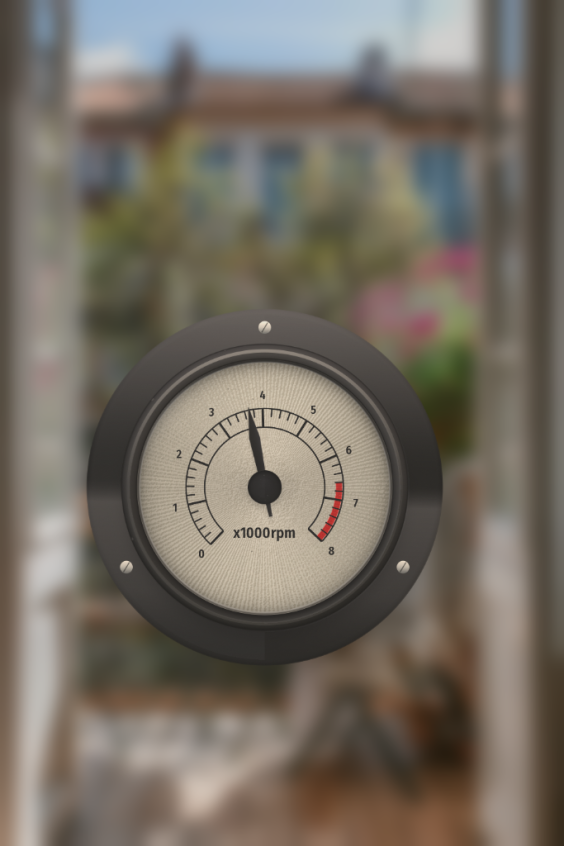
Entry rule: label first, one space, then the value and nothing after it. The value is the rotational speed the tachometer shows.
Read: 3700 rpm
